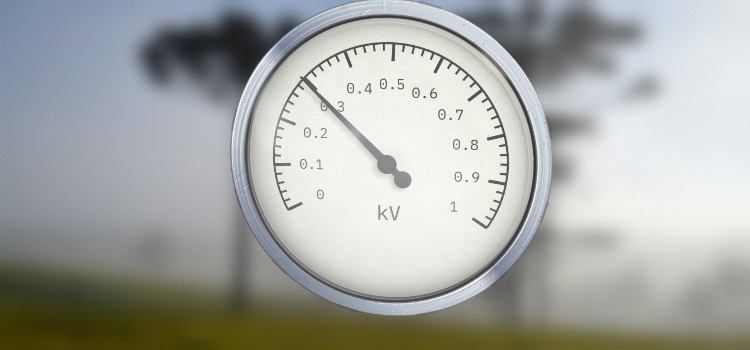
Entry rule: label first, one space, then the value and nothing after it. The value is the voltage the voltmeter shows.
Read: 0.3 kV
